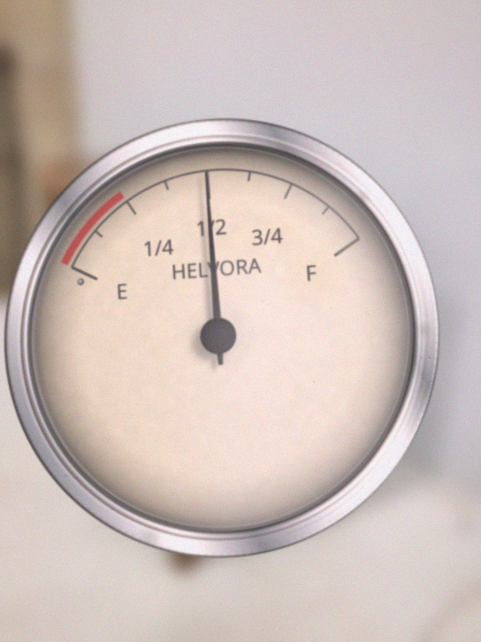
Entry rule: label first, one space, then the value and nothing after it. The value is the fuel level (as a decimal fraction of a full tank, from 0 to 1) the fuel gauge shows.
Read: 0.5
